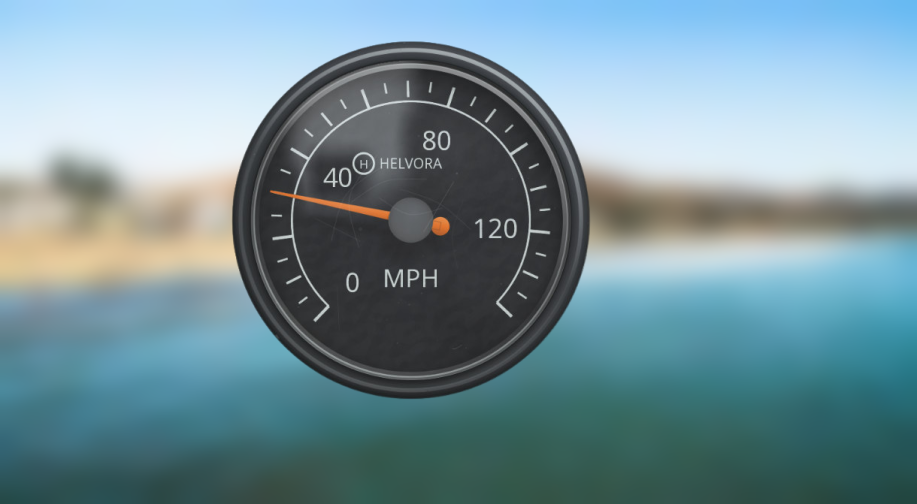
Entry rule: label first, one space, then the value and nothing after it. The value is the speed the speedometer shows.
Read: 30 mph
